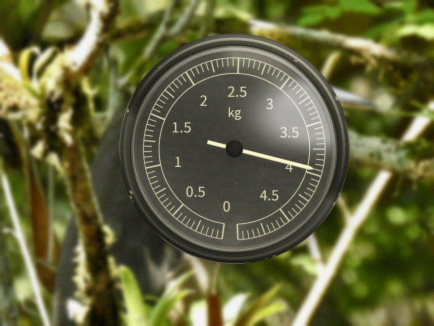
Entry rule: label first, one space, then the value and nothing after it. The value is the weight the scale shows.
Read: 3.95 kg
